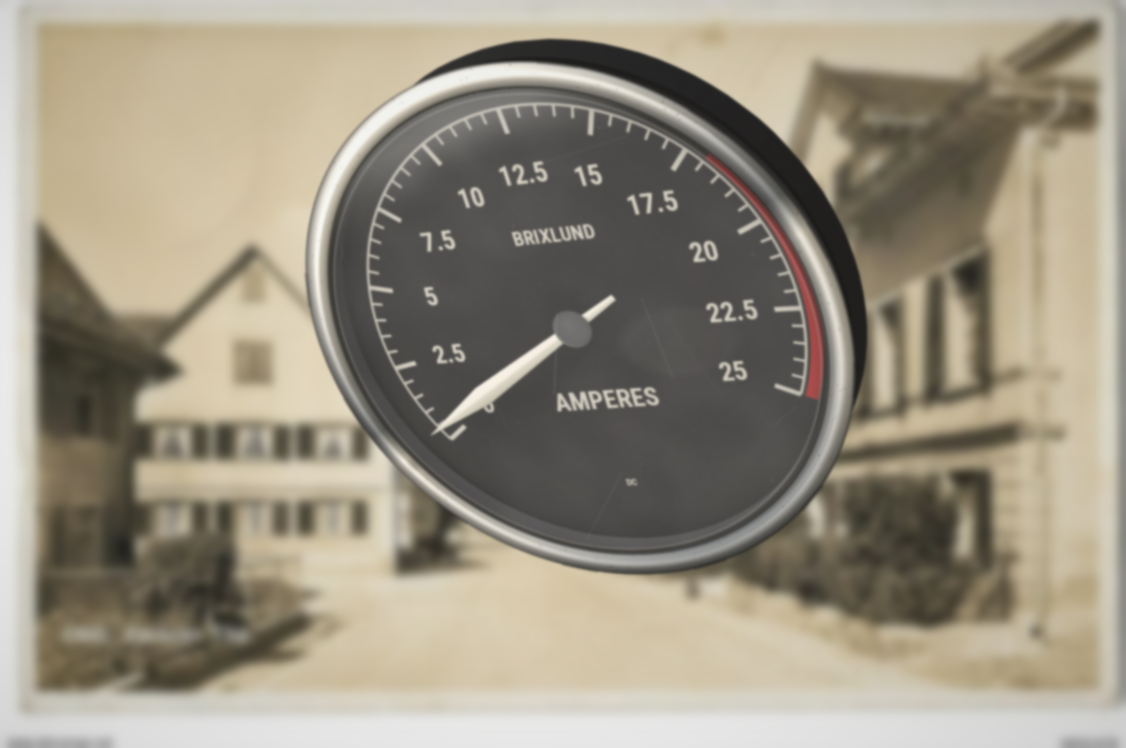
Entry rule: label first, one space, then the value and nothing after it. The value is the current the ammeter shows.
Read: 0.5 A
